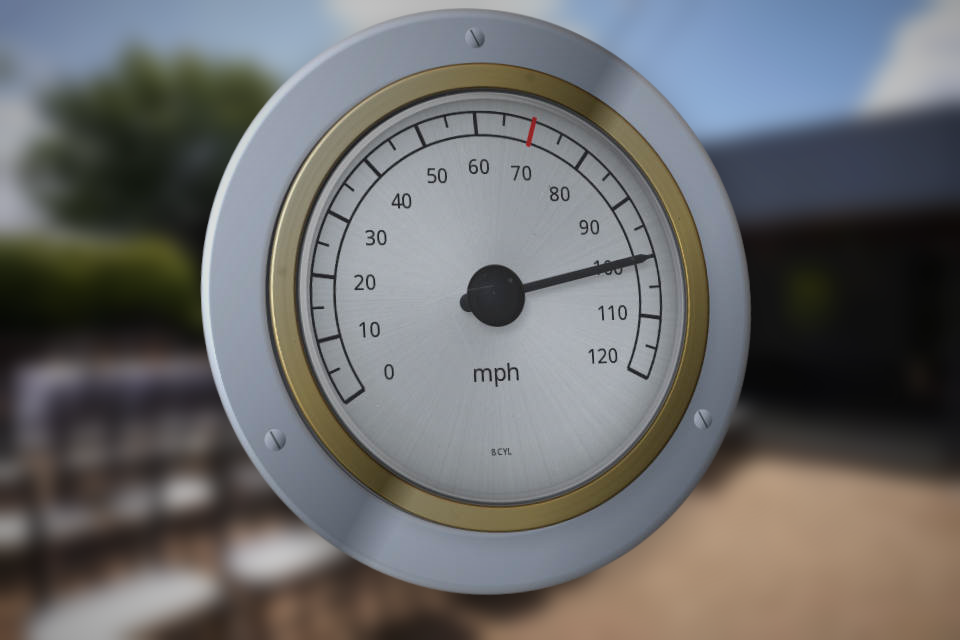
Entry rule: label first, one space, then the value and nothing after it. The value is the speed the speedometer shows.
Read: 100 mph
